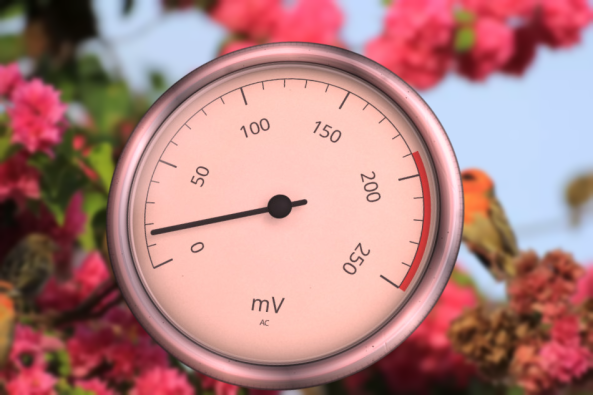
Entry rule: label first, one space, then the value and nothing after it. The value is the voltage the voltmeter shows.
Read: 15 mV
